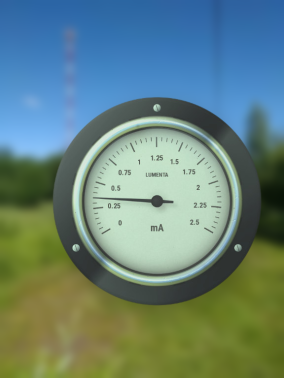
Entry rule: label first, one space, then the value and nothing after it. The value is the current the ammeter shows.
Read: 0.35 mA
